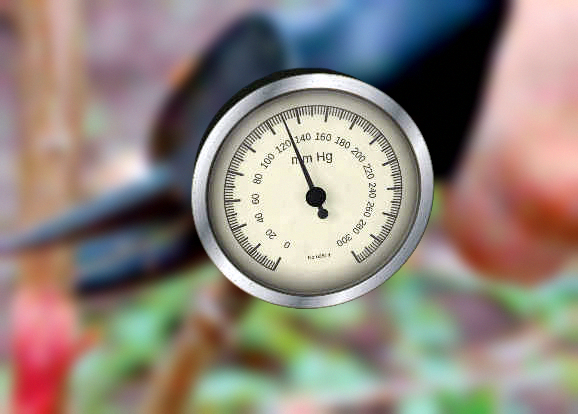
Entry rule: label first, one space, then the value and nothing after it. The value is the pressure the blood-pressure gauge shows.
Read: 130 mmHg
